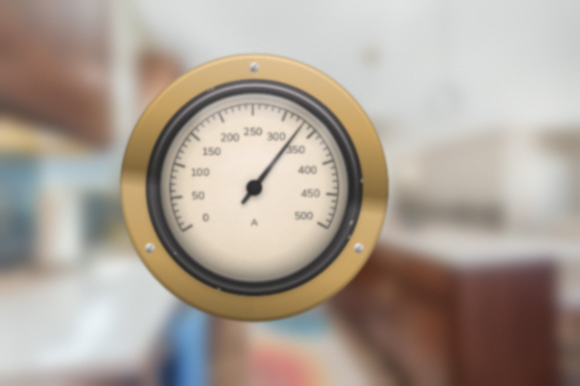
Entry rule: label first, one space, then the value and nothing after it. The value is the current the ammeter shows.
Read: 330 A
